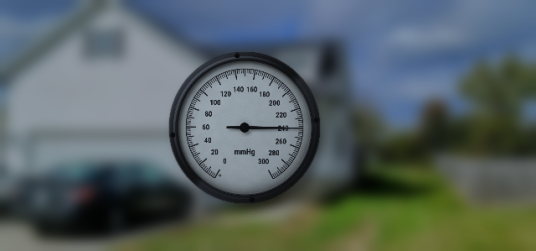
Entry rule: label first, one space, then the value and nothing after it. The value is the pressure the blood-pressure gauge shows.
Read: 240 mmHg
